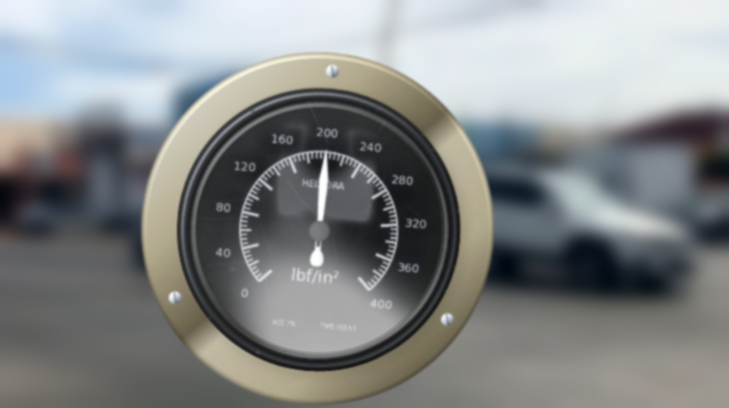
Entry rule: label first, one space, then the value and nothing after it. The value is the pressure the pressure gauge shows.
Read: 200 psi
